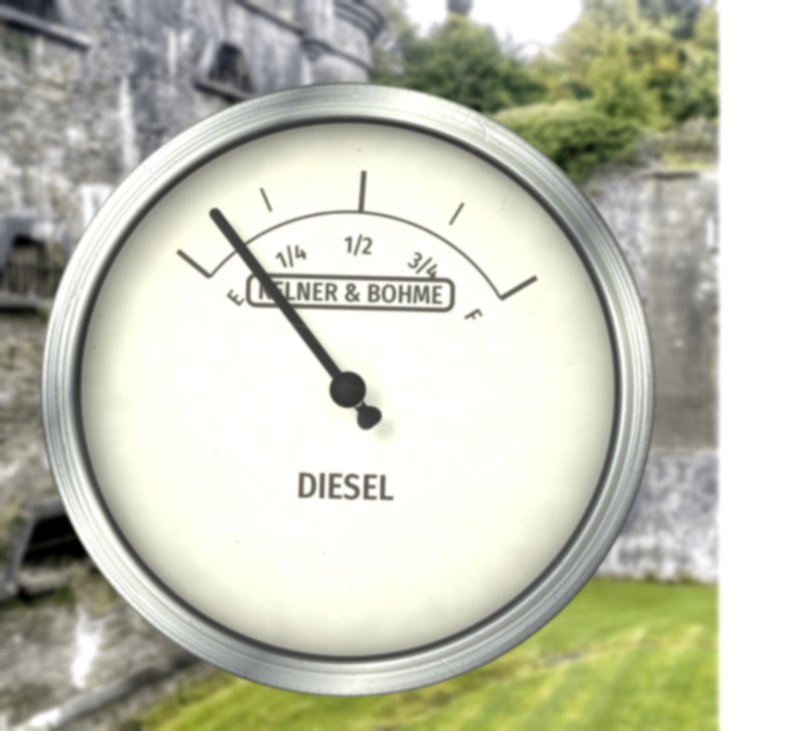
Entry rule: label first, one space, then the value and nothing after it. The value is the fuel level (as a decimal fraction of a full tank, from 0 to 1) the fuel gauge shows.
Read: 0.125
